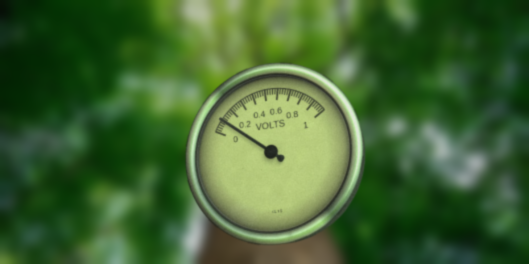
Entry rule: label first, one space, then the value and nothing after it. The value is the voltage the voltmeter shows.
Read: 0.1 V
